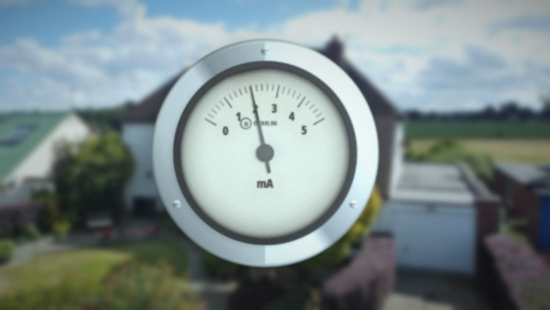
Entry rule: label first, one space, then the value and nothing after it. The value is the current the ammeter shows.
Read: 2 mA
